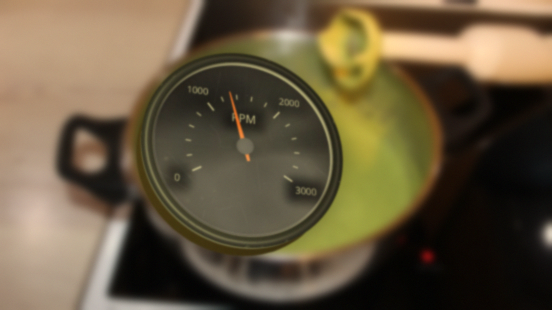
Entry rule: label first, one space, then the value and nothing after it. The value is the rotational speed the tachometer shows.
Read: 1300 rpm
